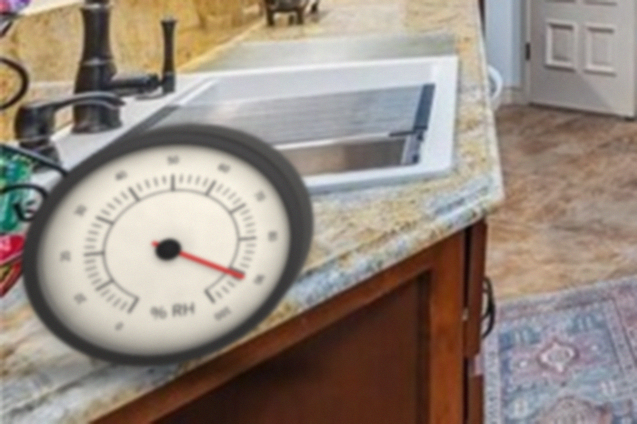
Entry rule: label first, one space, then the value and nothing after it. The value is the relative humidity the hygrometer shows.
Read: 90 %
